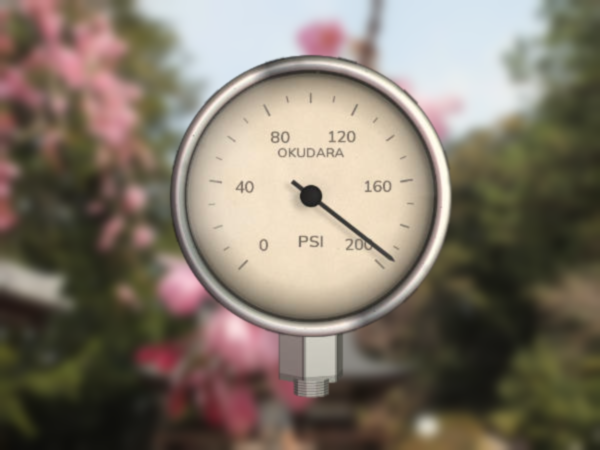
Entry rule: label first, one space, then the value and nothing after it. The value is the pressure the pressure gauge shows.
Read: 195 psi
